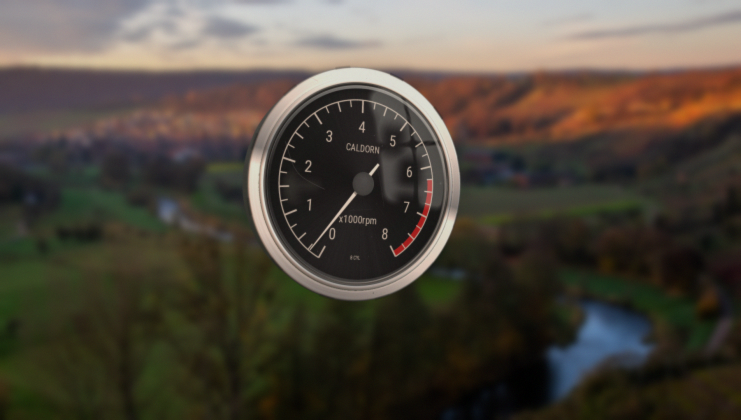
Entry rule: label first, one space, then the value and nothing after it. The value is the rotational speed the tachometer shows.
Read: 250 rpm
